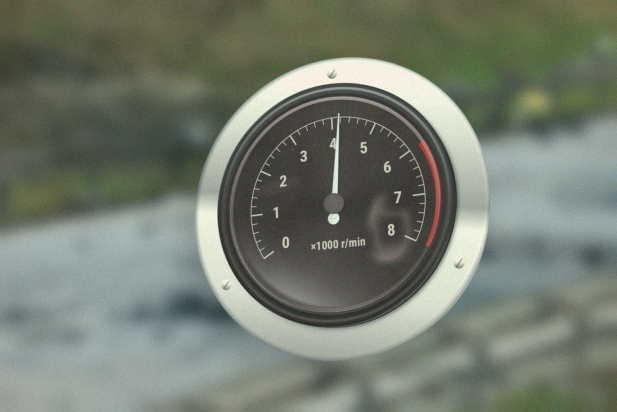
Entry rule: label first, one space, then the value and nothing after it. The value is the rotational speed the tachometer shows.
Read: 4200 rpm
